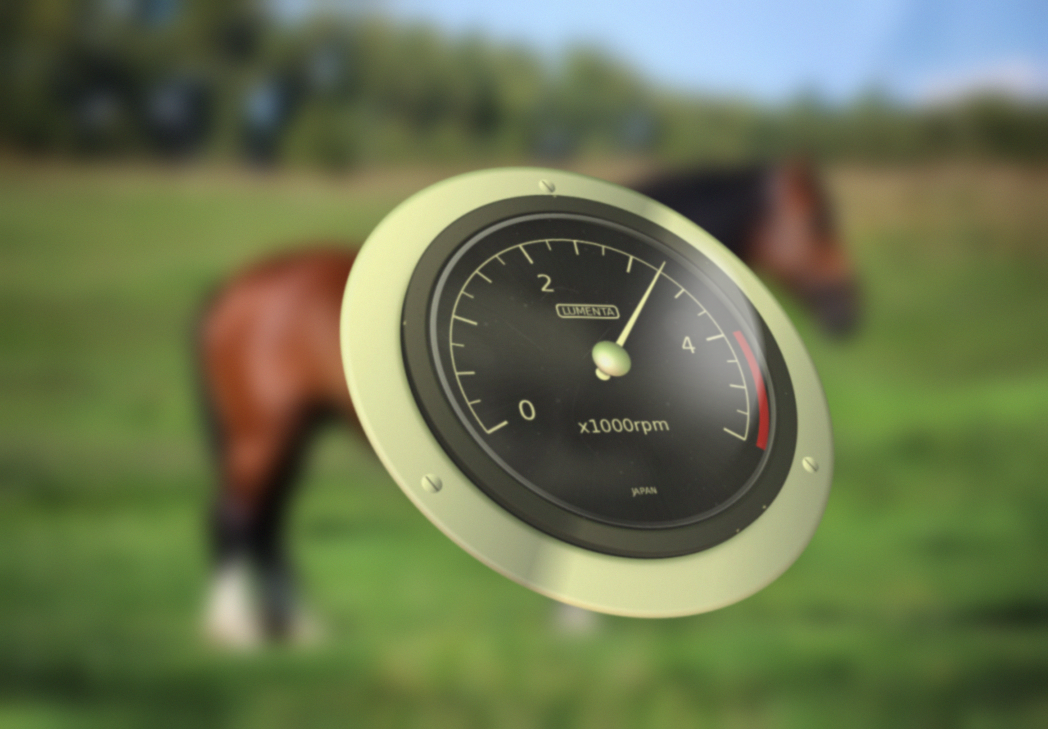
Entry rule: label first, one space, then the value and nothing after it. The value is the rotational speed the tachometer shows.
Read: 3250 rpm
